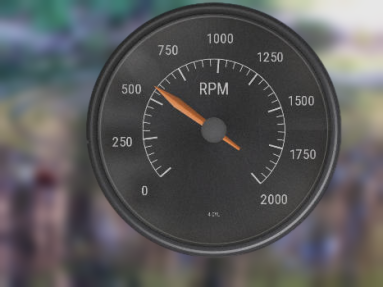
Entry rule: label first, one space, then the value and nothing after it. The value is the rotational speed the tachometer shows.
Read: 575 rpm
